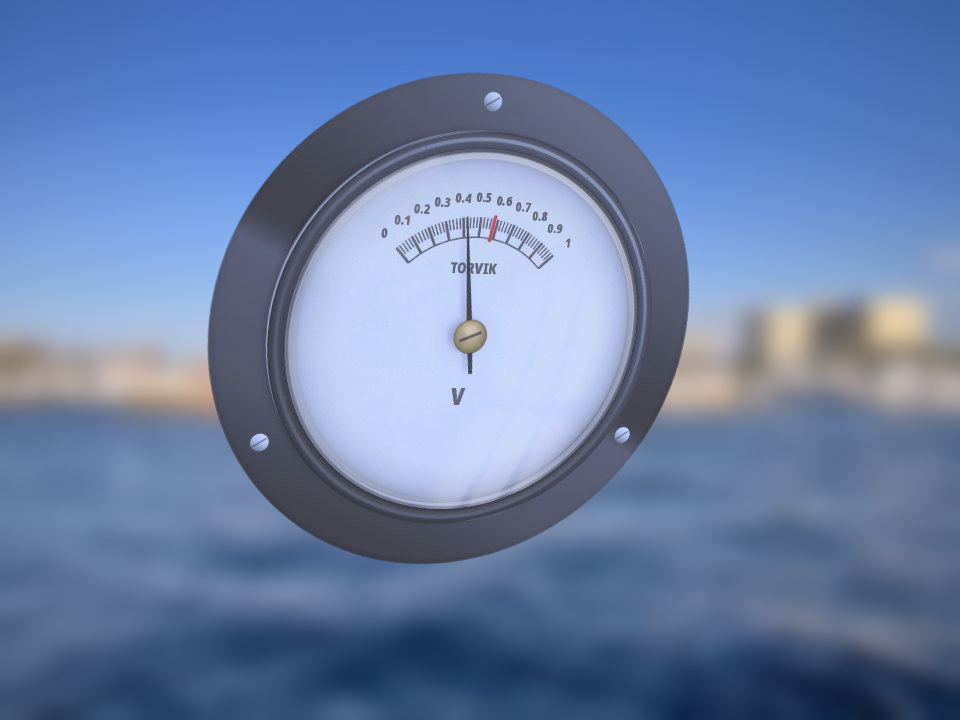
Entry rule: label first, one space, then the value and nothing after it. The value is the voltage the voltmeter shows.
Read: 0.4 V
